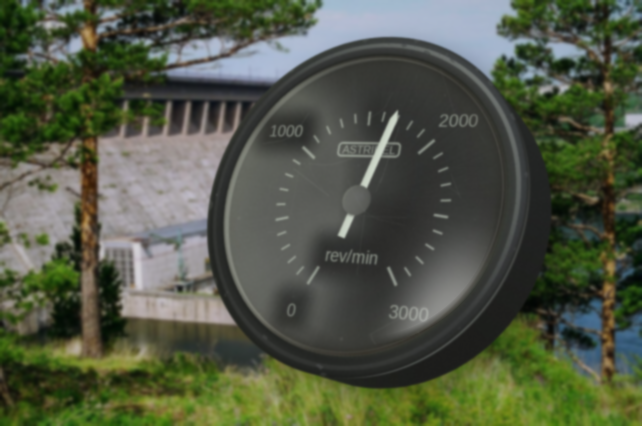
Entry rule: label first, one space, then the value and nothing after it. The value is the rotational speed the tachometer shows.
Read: 1700 rpm
